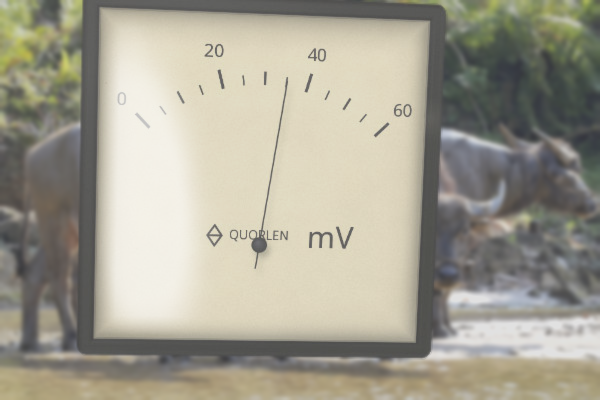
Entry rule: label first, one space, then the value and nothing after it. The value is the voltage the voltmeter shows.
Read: 35 mV
